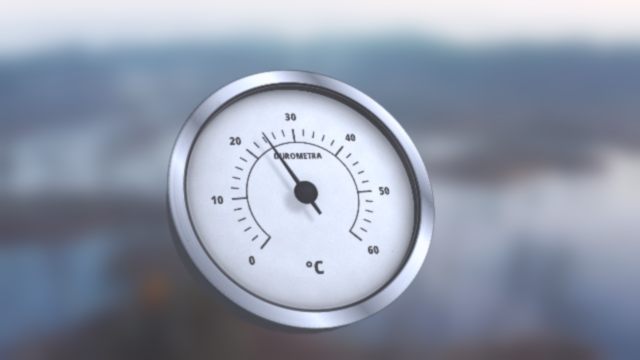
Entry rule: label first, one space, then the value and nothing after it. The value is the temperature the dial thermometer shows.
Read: 24 °C
